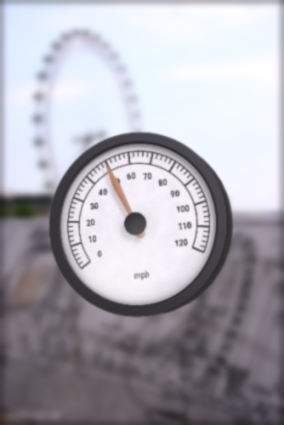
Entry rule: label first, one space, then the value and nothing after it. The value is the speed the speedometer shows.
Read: 50 mph
